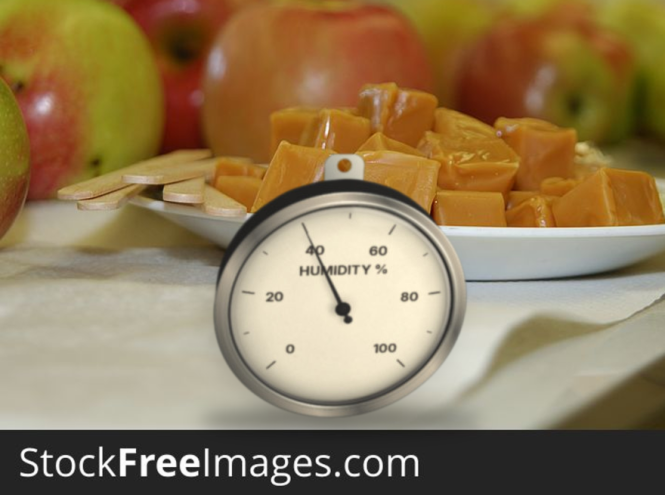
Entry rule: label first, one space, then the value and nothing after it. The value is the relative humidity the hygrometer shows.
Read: 40 %
